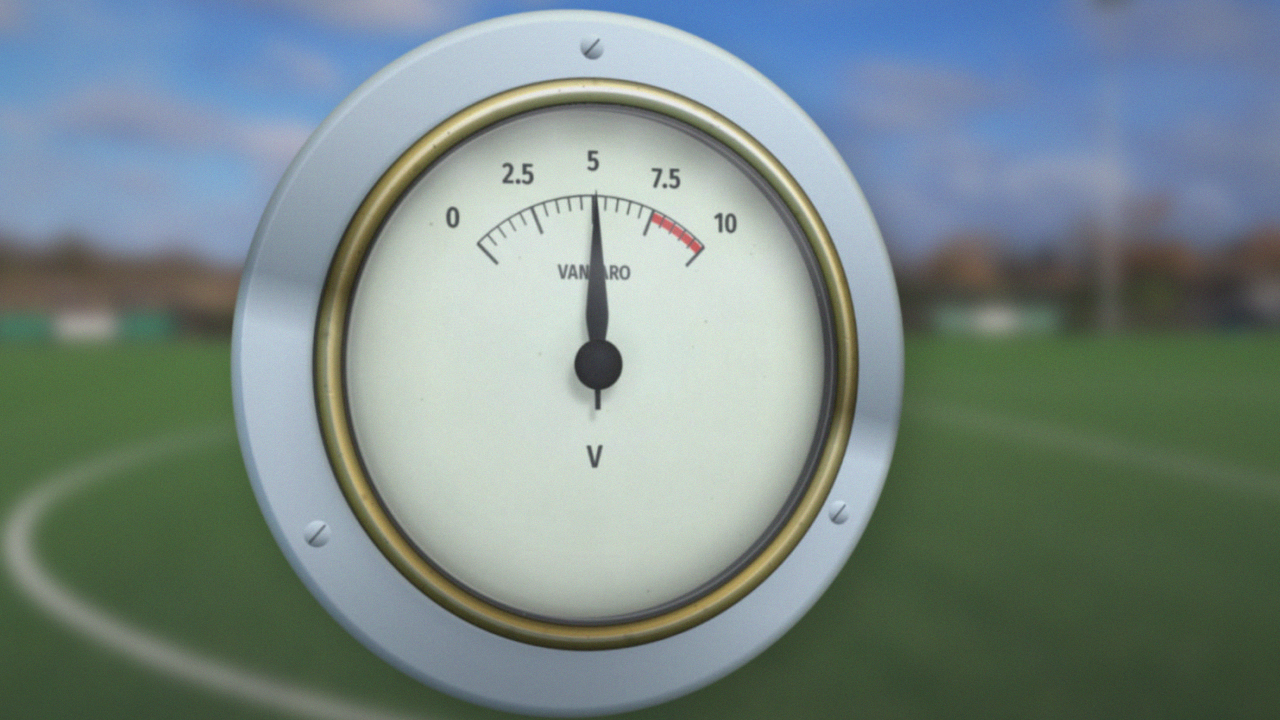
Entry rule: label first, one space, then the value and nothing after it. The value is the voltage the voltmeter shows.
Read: 5 V
